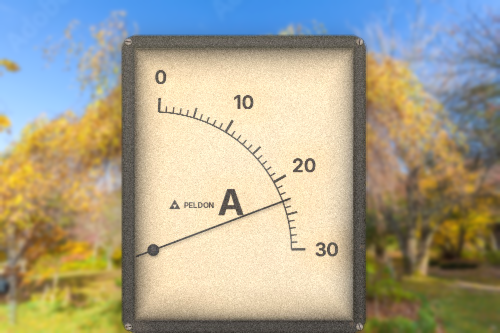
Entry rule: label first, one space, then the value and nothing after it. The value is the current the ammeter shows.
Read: 23 A
